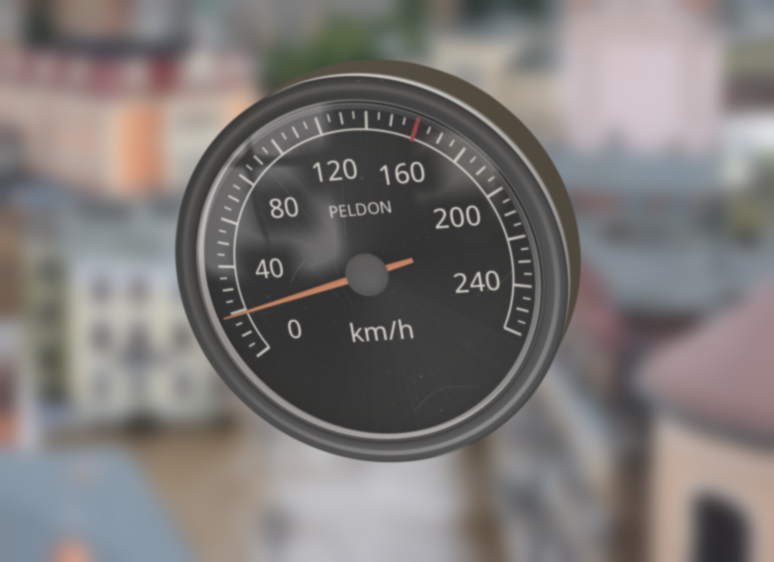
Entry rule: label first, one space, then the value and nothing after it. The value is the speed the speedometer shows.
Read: 20 km/h
